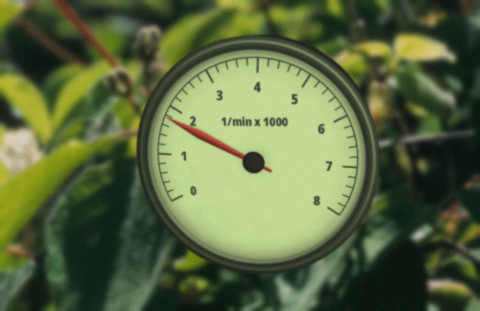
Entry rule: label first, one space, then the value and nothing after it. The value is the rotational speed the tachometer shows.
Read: 1800 rpm
